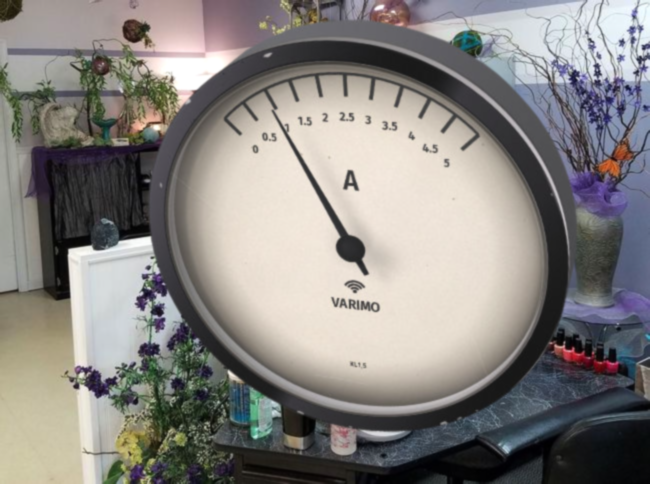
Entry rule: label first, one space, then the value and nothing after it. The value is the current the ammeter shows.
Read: 1 A
